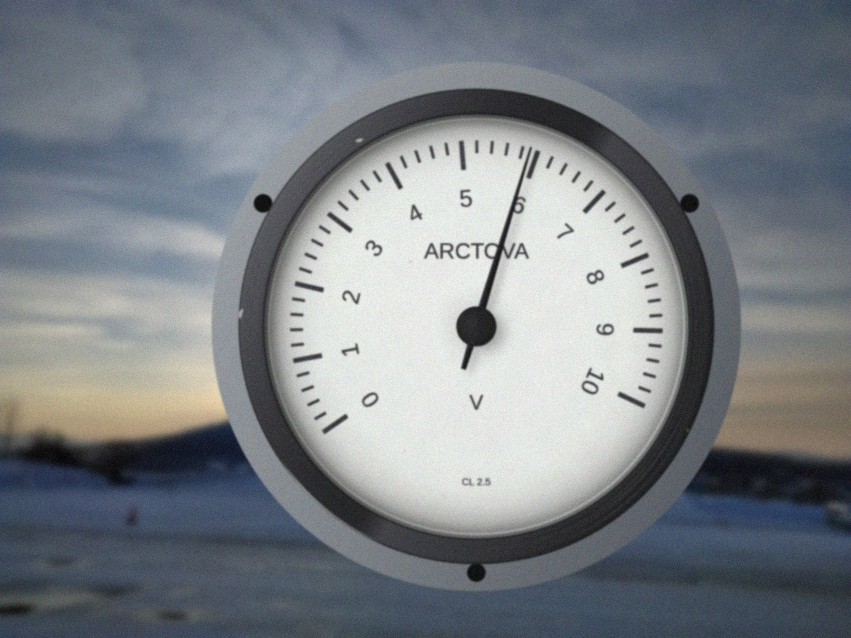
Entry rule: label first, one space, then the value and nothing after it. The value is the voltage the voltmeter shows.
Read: 5.9 V
